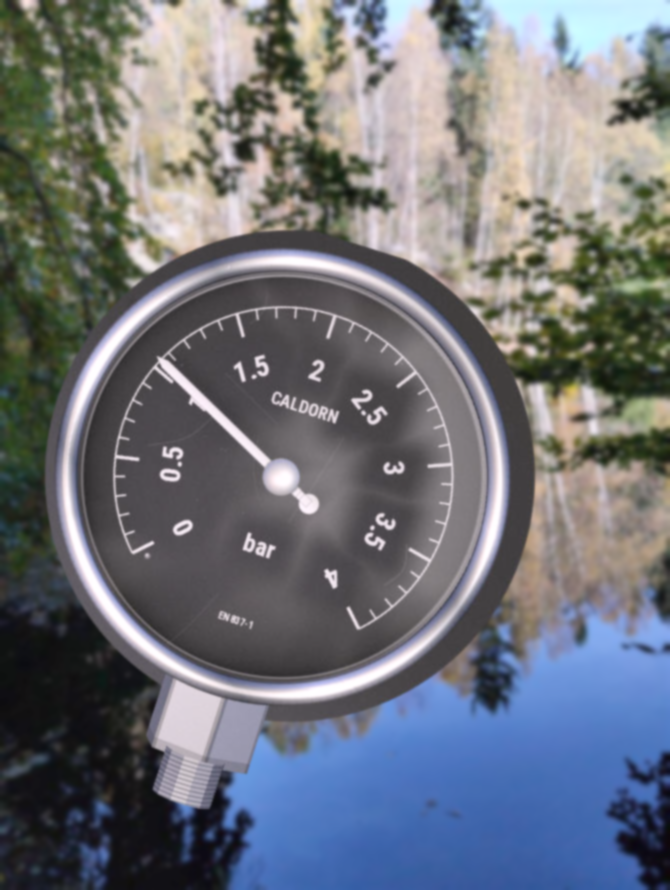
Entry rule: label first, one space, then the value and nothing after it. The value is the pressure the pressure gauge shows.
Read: 1.05 bar
